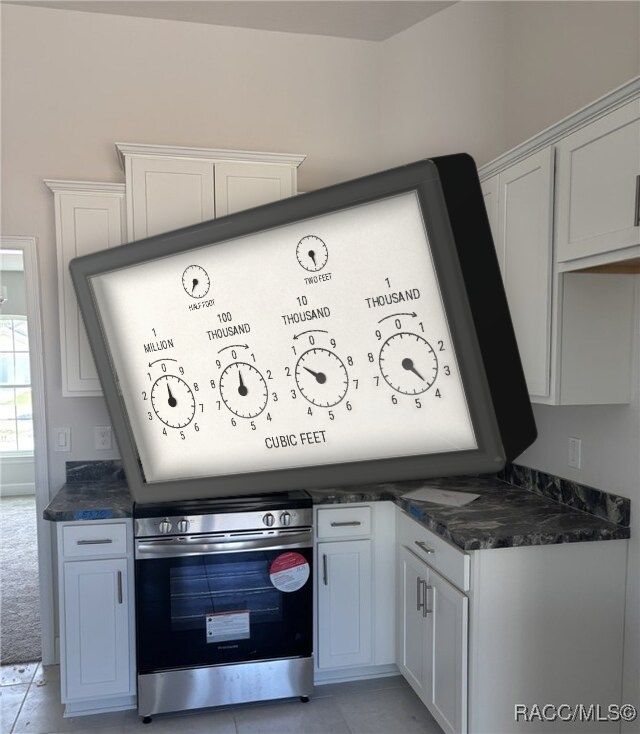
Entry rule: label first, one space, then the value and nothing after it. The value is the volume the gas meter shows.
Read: 1400 ft³
